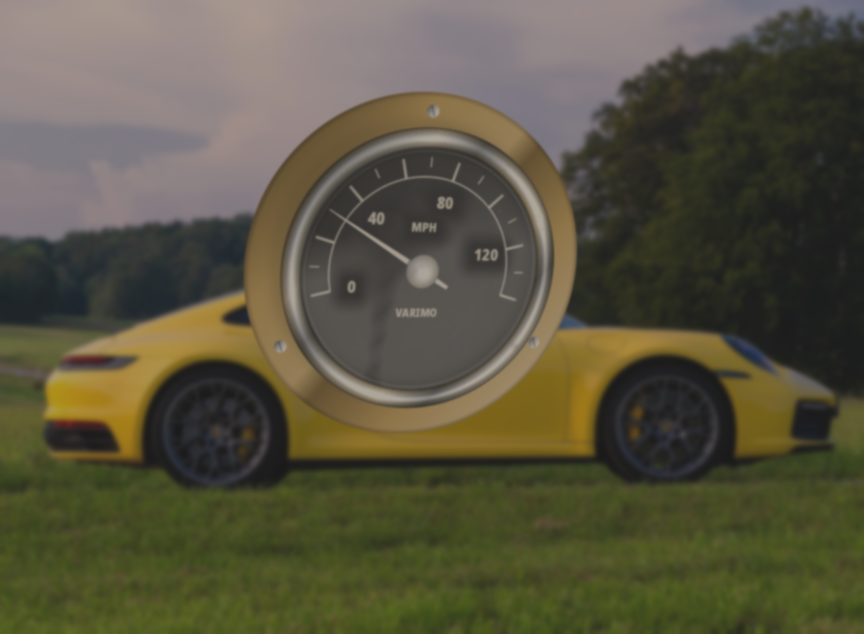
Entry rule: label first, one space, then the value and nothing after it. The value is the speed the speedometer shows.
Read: 30 mph
